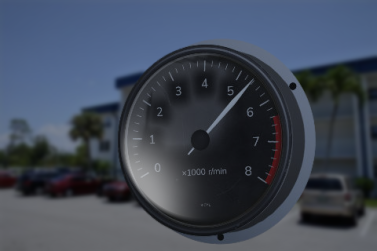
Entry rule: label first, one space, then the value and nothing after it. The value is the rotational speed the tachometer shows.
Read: 5400 rpm
